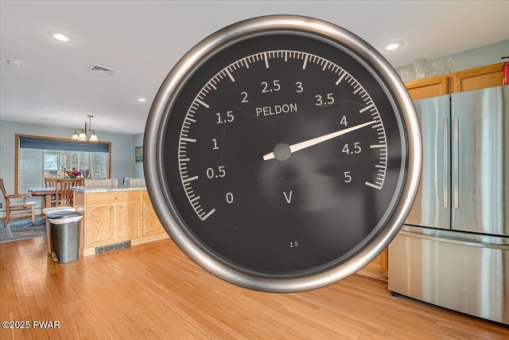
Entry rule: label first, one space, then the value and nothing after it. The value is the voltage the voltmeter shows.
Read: 4.2 V
